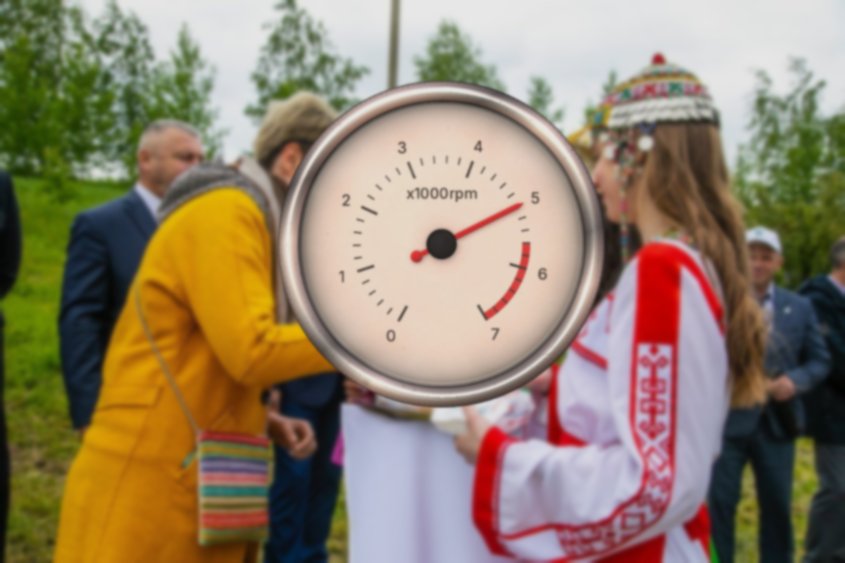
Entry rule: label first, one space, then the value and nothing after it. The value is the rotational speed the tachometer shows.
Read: 5000 rpm
